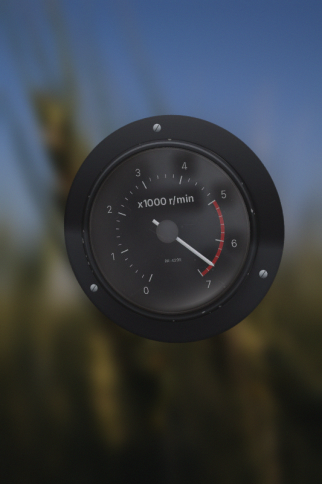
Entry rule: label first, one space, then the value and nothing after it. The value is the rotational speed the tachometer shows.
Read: 6600 rpm
